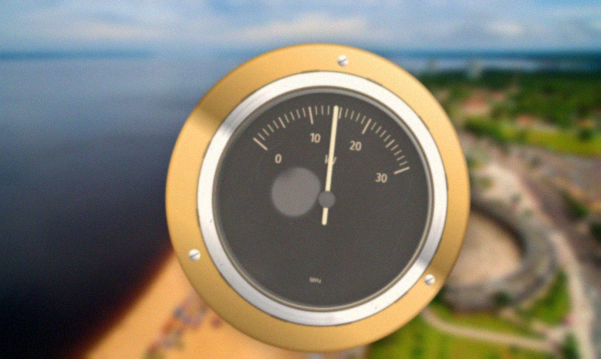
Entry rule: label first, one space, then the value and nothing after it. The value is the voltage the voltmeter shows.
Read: 14 kV
